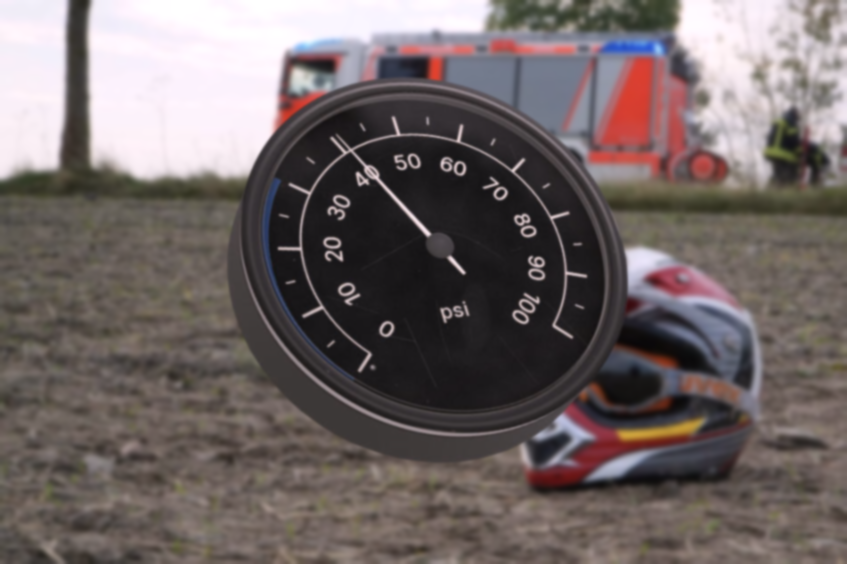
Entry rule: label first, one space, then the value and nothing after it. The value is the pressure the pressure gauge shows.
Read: 40 psi
